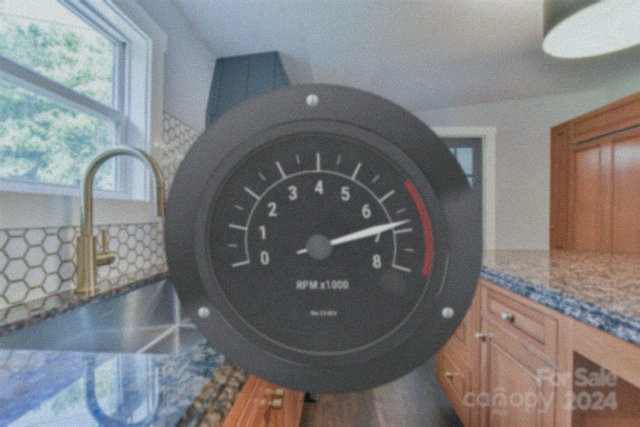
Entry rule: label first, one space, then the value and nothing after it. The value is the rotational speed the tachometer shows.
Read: 6750 rpm
